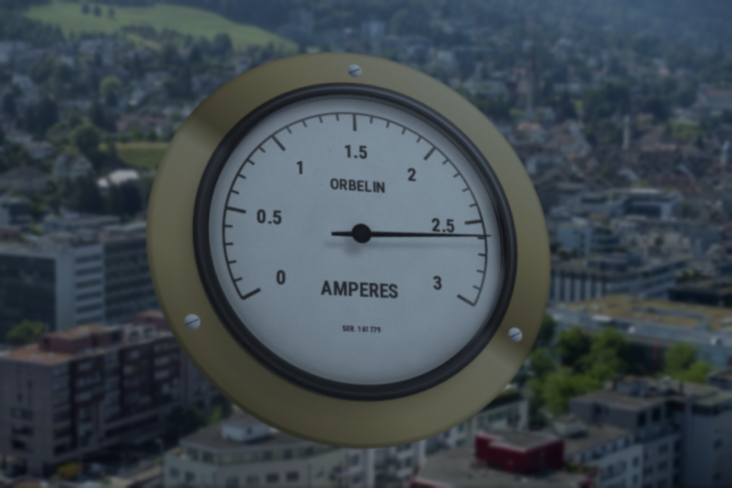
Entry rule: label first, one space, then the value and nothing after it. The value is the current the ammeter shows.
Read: 2.6 A
